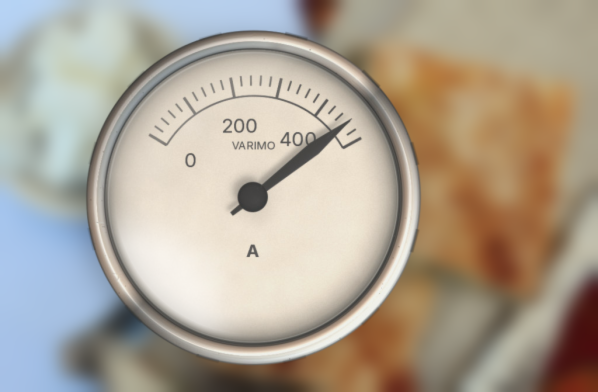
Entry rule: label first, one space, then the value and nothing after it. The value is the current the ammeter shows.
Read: 460 A
